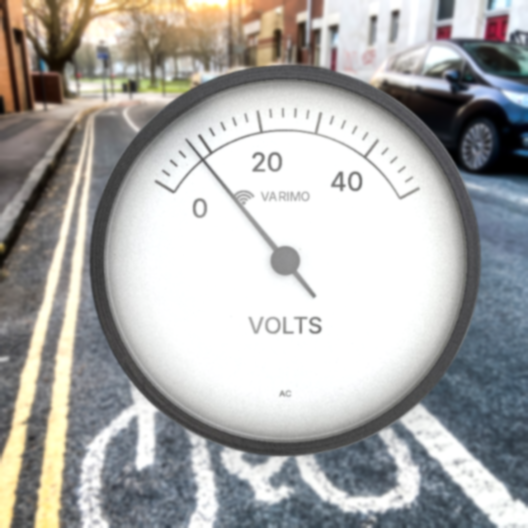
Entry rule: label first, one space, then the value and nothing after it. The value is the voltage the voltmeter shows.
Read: 8 V
